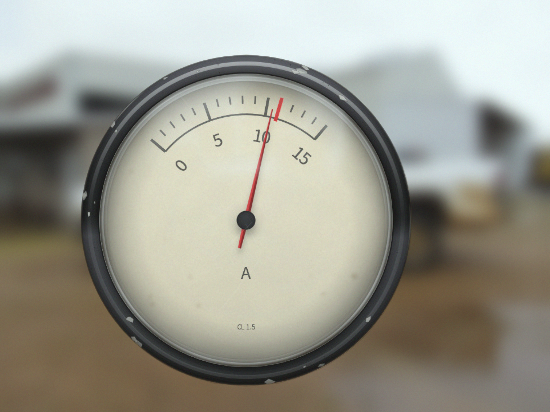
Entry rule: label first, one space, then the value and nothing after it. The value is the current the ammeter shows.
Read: 10.5 A
